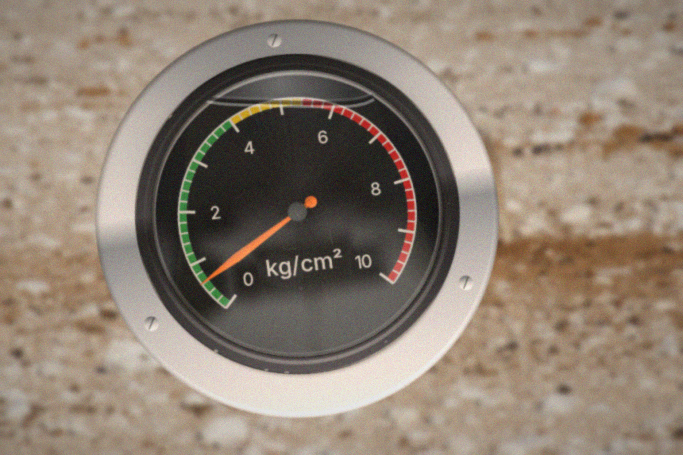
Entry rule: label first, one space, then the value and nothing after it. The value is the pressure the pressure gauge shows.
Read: 0.6 kg/cm²
